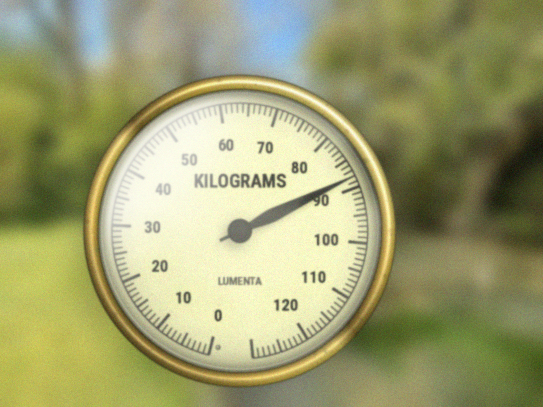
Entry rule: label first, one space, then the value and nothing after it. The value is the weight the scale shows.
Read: 88 kg
